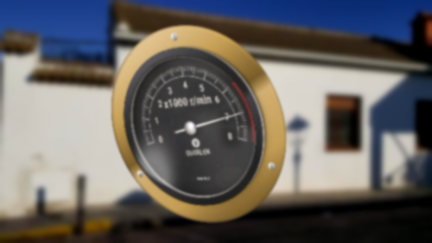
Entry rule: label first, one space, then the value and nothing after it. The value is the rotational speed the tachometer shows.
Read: 7000 rpm
